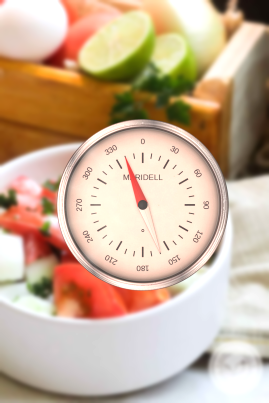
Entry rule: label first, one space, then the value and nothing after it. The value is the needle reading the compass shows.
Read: 340 °
